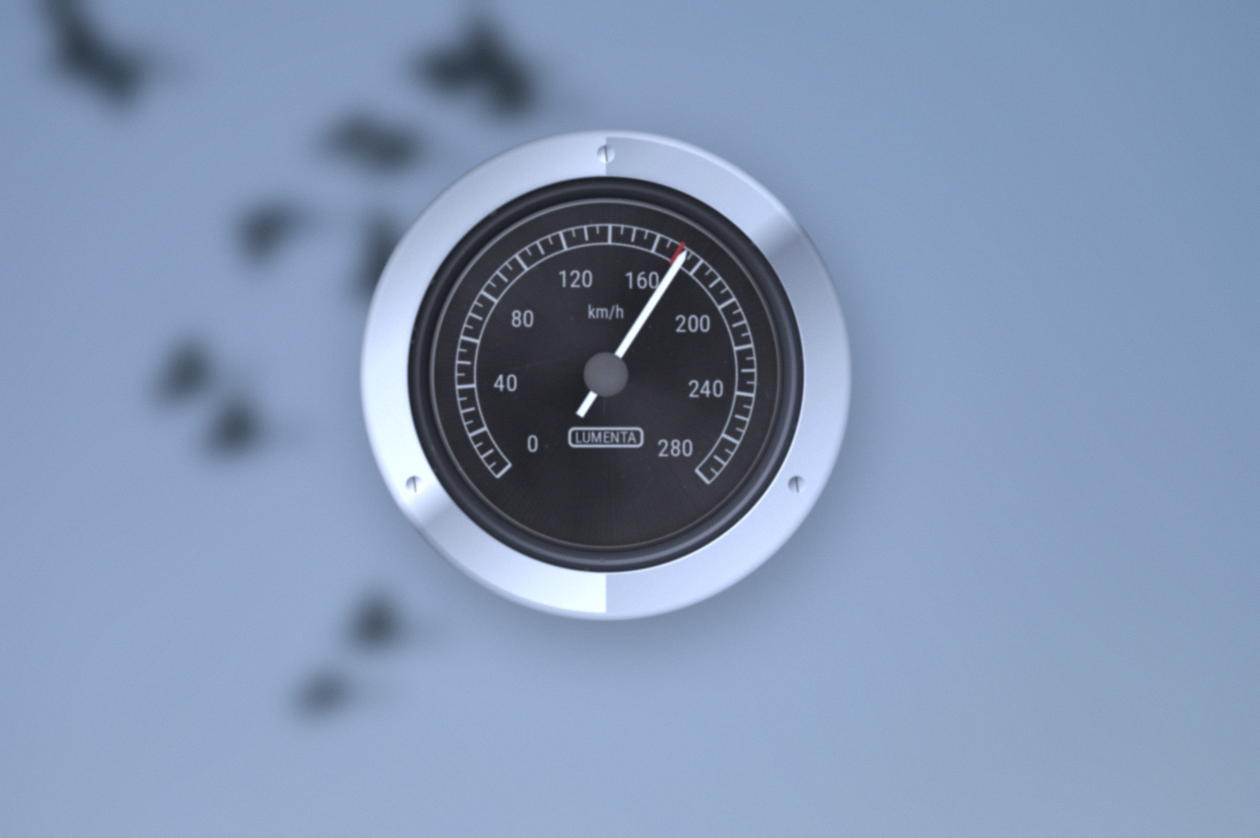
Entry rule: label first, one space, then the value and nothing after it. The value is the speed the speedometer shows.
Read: 172.5 km/h
